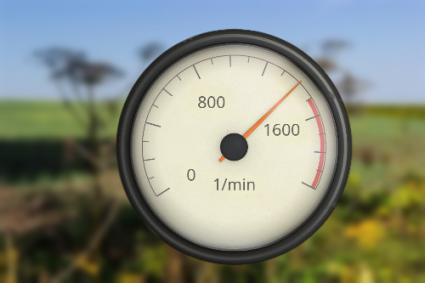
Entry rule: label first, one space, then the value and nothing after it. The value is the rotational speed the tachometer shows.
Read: 1400 rpm
